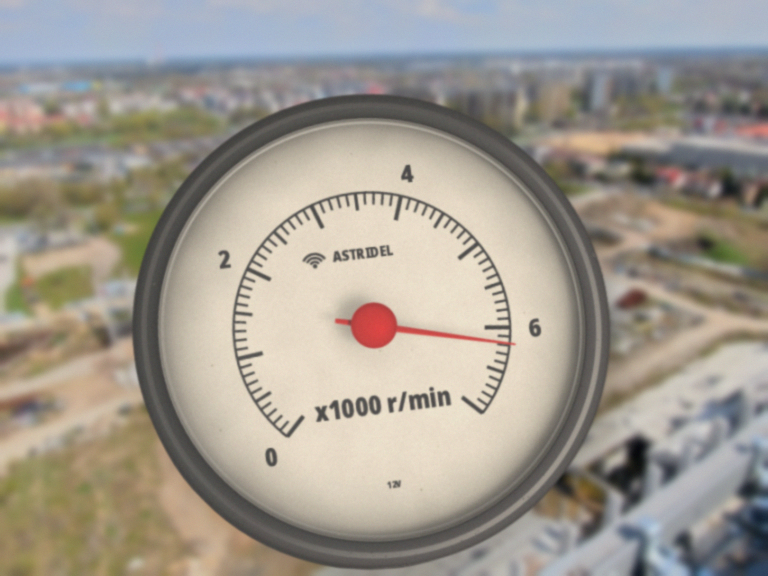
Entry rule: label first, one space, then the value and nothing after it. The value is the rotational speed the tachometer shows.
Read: 6200 rpm
